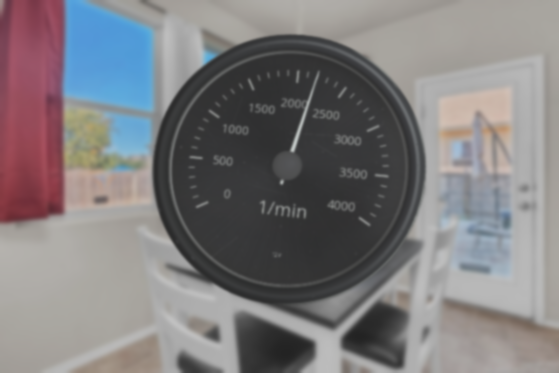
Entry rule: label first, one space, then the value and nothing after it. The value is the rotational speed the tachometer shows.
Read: 2200 rpm
